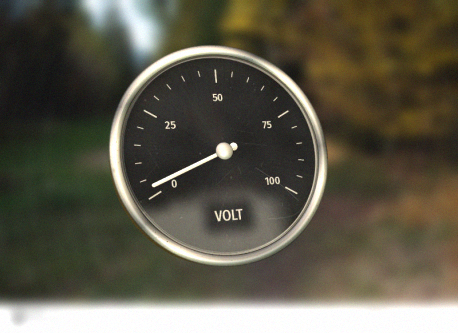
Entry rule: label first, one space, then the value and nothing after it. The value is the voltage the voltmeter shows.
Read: 2.5 V
